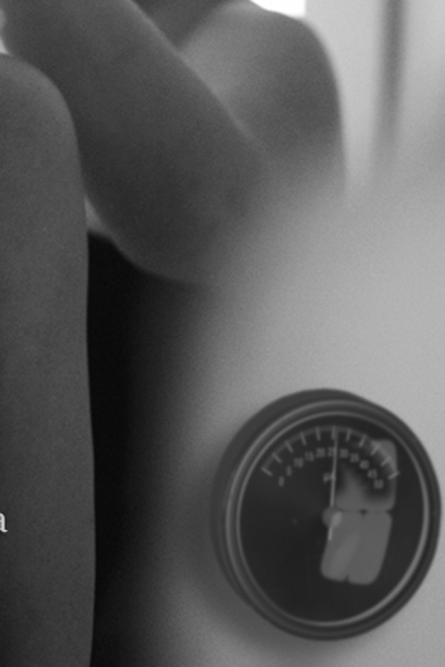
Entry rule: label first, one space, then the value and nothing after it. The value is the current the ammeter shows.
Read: 25 µA
